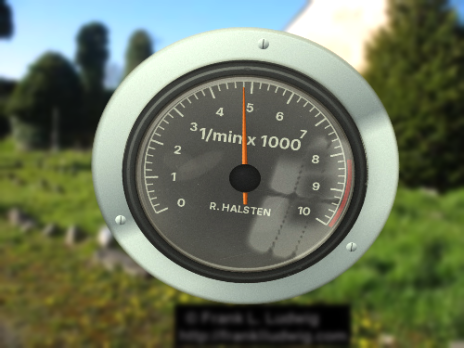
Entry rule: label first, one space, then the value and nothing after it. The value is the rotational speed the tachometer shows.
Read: 4800 rpm
